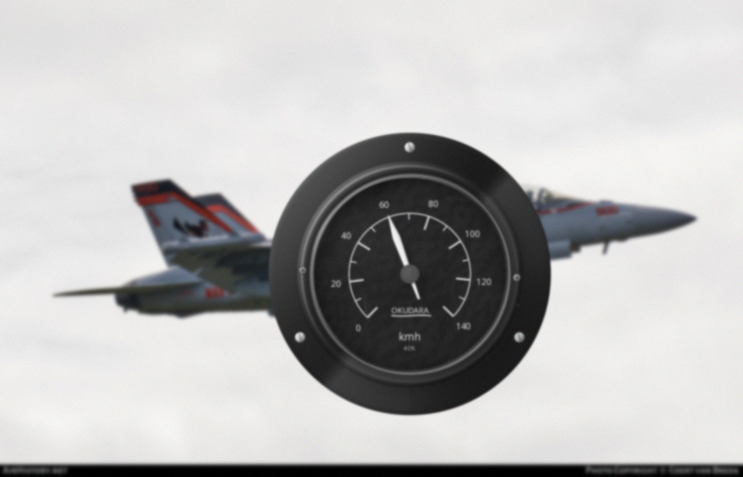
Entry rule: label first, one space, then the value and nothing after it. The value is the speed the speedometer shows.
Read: 60 km/h
